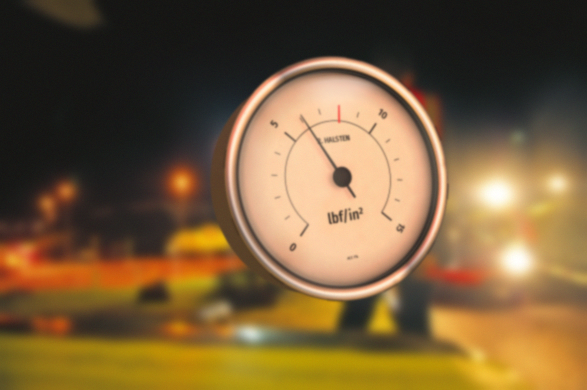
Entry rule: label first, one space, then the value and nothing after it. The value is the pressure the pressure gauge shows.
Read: 6 psi
